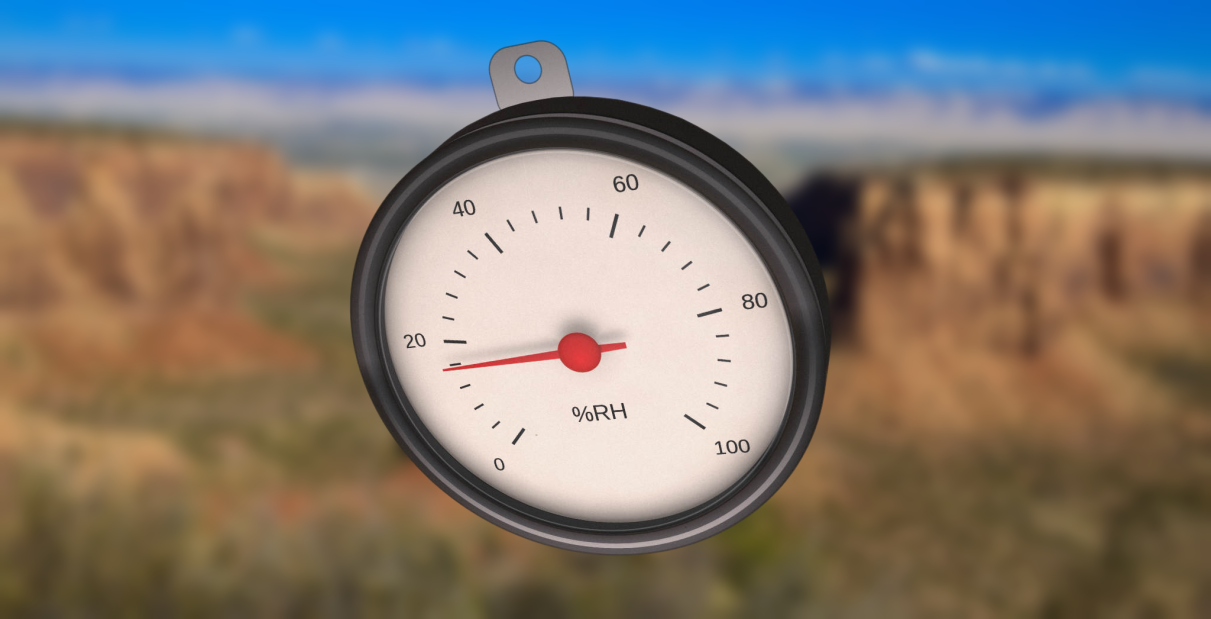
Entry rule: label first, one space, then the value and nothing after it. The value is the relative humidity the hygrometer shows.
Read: 16 %
